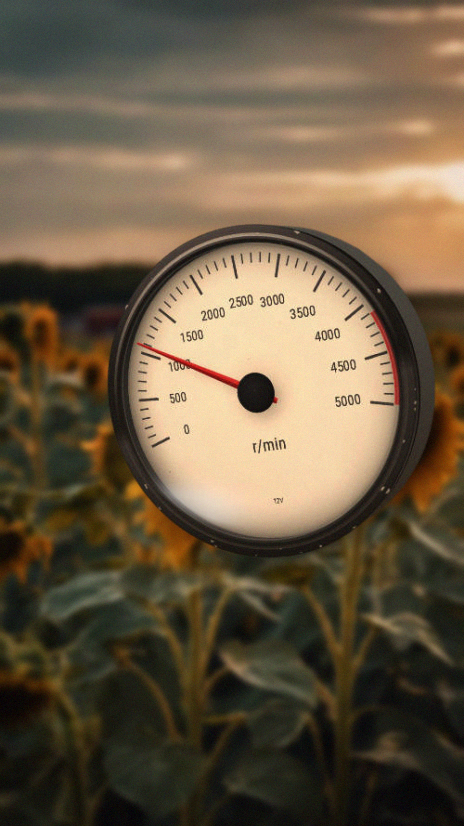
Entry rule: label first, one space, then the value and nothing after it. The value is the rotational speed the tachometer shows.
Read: 1100 rpm
